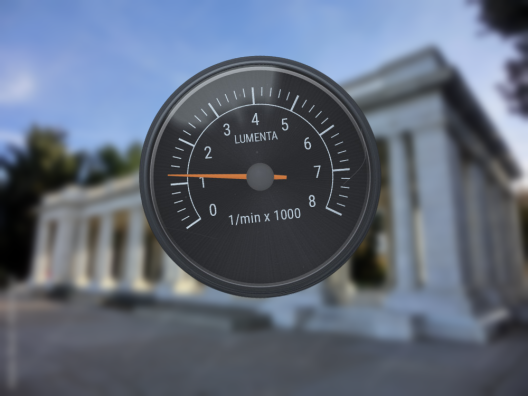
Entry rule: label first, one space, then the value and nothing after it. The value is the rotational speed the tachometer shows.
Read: 1200 rpm
